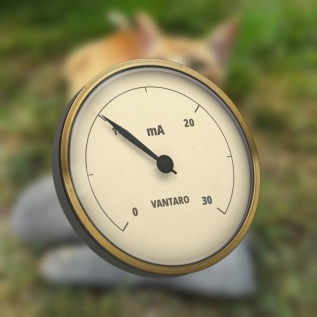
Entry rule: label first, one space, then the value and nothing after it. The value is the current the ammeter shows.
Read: 10 mA
